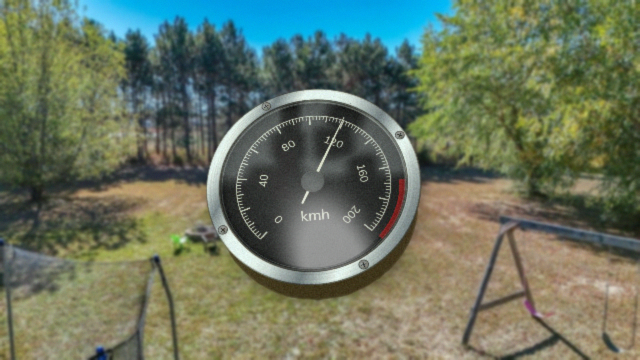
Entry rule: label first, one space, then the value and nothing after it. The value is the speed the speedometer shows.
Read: 120 km/h
